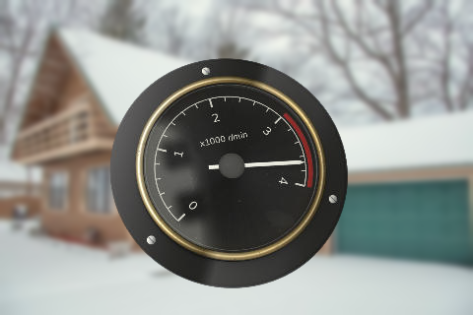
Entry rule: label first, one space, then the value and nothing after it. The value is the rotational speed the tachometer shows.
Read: 3700 rpm
